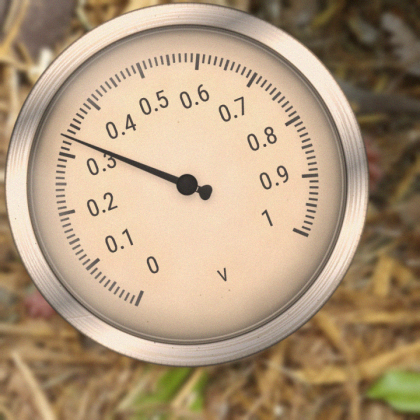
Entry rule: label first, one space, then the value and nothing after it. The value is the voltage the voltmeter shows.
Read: 0.33 V
